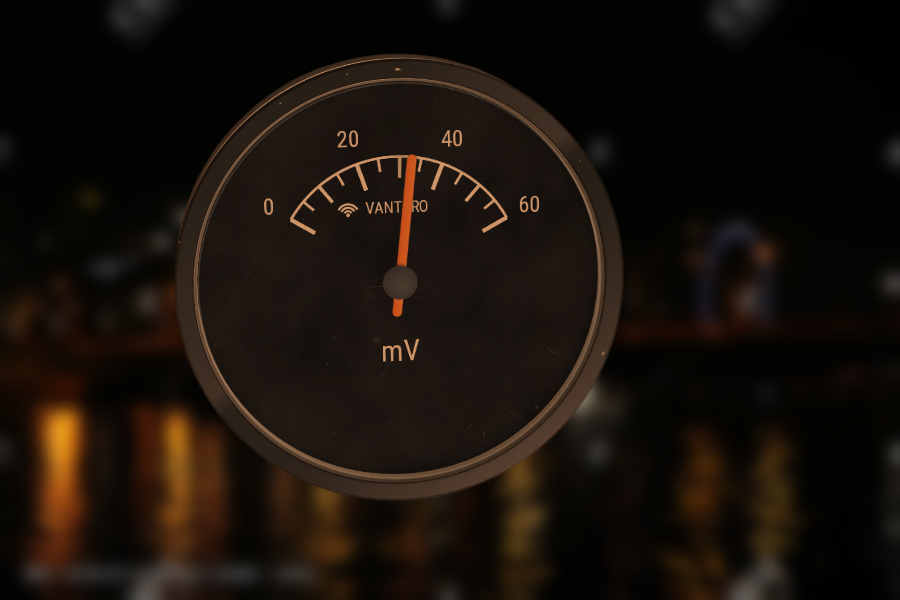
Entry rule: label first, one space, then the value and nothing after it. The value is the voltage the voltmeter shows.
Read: 32.5 mV
